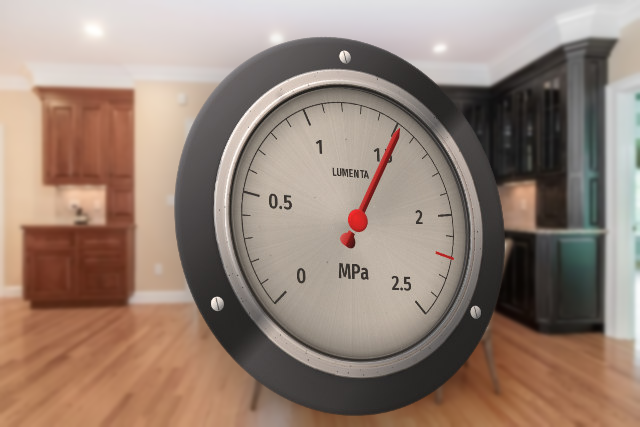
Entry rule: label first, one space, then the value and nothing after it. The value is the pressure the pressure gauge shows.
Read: 1.5 MPa
